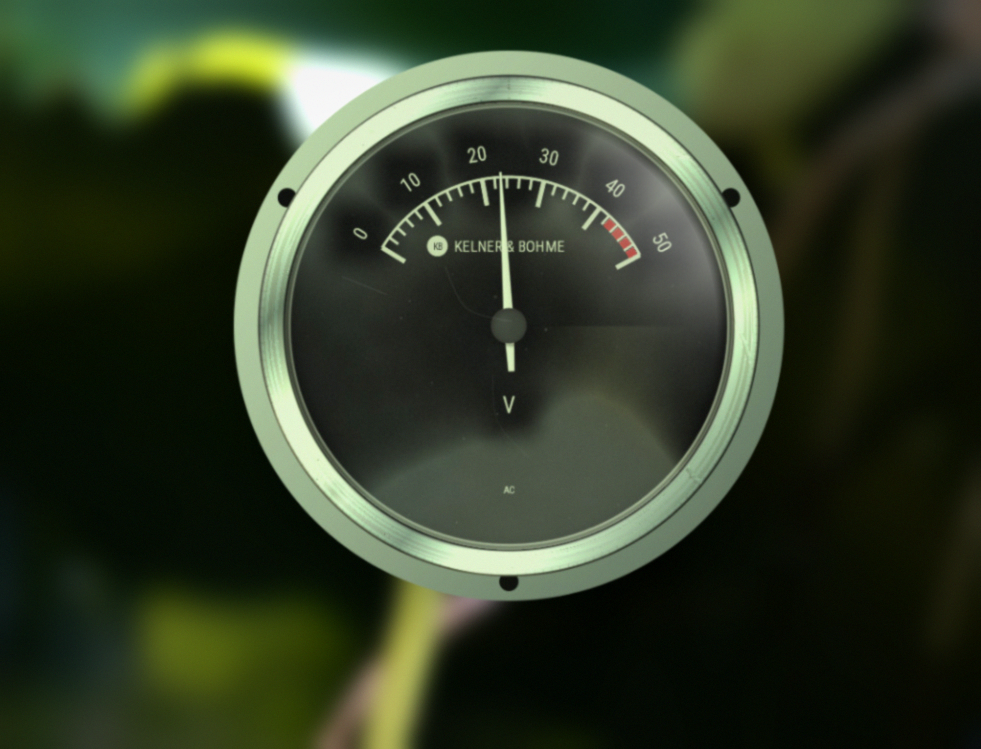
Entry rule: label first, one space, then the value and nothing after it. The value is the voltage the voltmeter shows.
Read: 23 V
